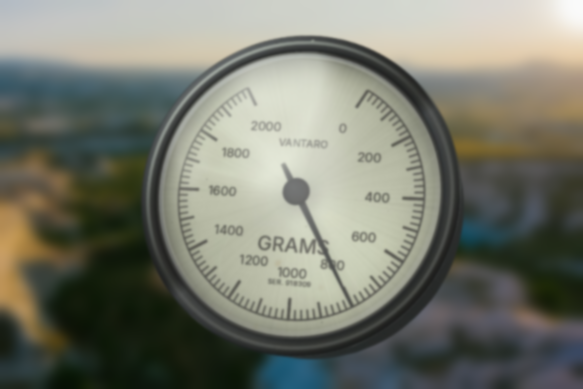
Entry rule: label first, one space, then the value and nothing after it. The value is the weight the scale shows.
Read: 800 g
